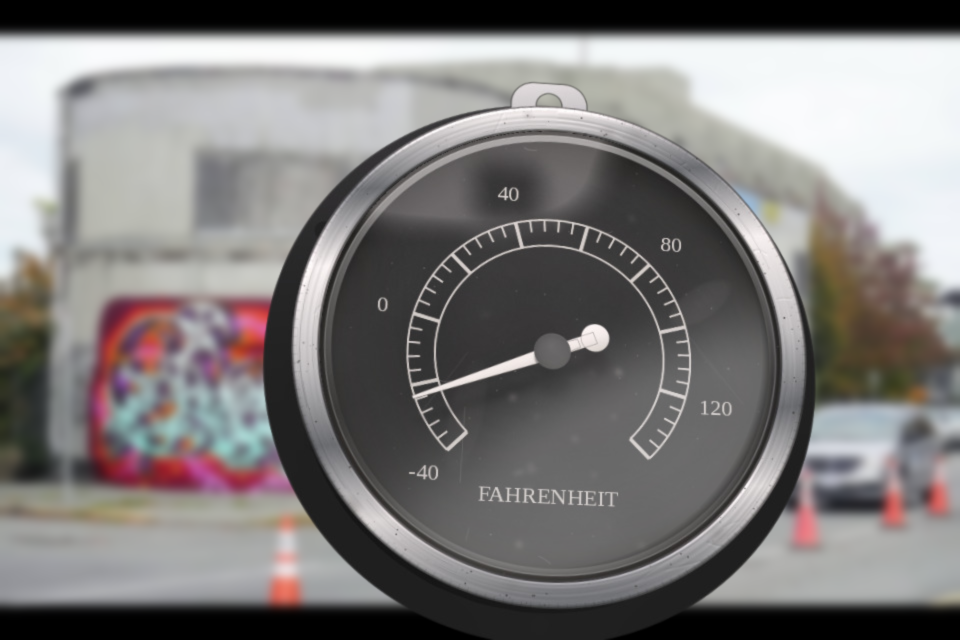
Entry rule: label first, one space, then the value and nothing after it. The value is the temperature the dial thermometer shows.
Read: -24 °F
